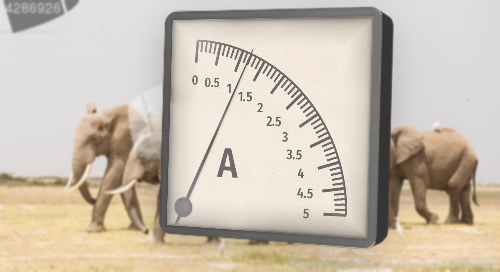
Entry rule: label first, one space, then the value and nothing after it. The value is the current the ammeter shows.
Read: 1.2 A
